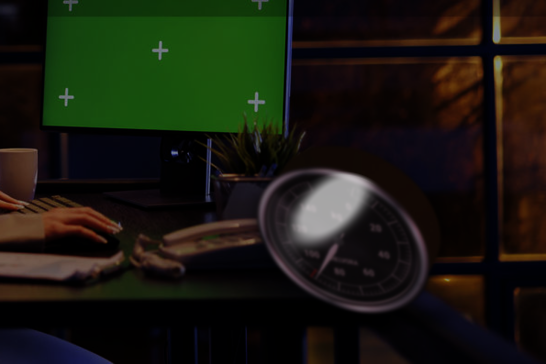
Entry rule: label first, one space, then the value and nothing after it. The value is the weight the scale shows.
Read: 90 kg
